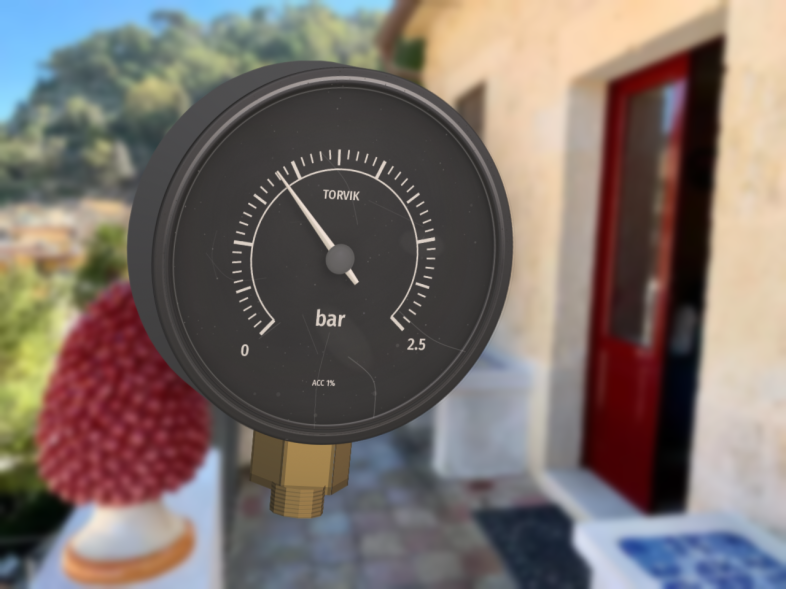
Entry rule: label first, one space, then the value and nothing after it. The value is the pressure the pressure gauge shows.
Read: 0.9 bar
